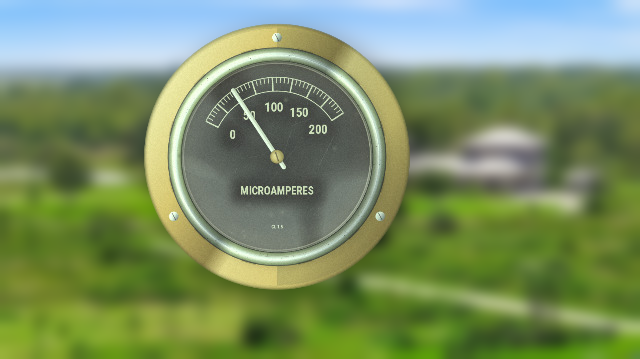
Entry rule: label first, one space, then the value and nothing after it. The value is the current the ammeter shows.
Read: 50 µA
